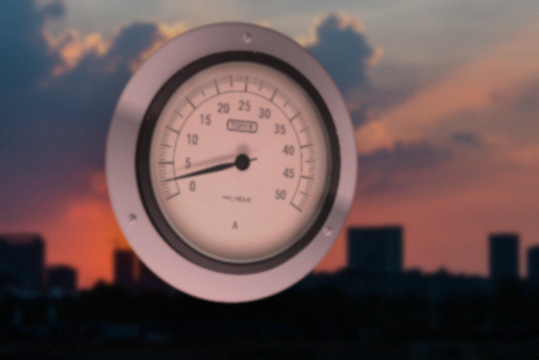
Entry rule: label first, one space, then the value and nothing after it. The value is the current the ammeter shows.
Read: 2.5 A
